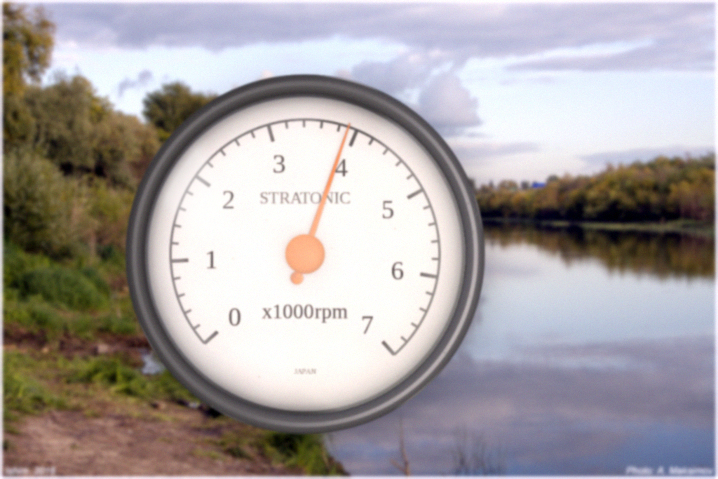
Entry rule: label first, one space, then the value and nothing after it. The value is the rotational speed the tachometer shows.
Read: 3900 rpm
